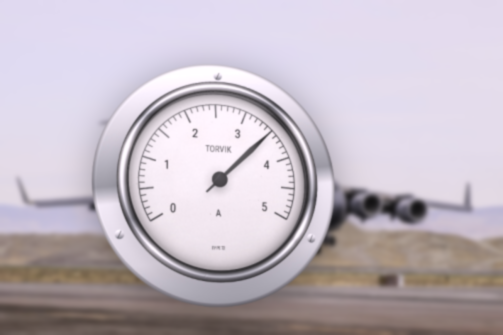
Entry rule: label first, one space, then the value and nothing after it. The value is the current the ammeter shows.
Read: 3.5 A
